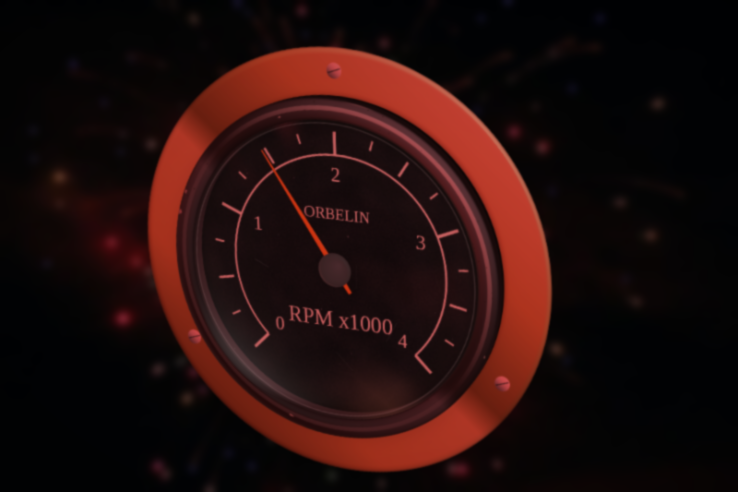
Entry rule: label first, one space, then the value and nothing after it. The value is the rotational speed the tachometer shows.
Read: 1500 rpm
